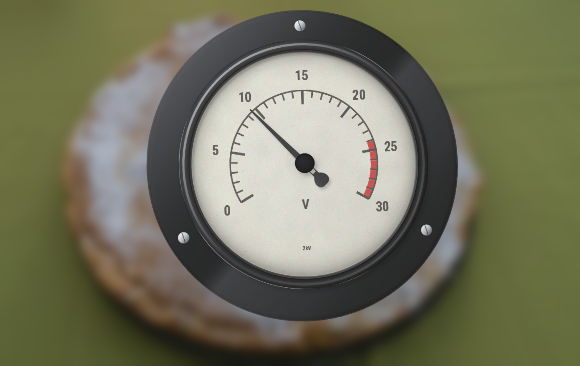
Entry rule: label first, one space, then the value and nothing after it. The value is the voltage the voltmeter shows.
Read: 9.5 V
